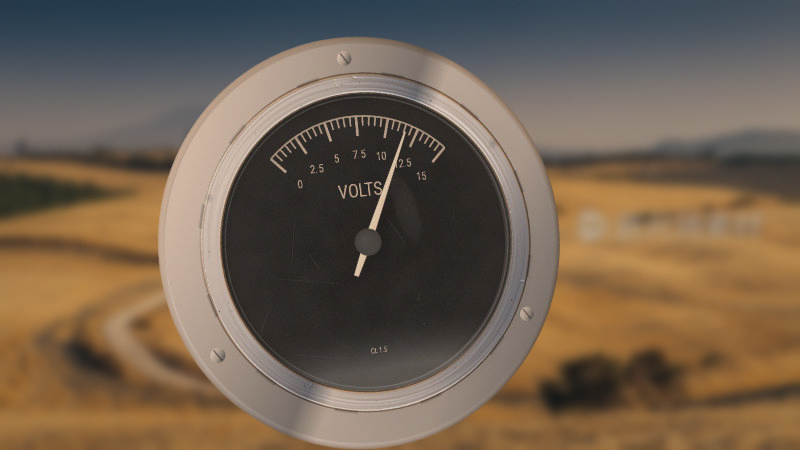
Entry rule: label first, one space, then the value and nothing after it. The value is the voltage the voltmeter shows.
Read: 11.5 V
